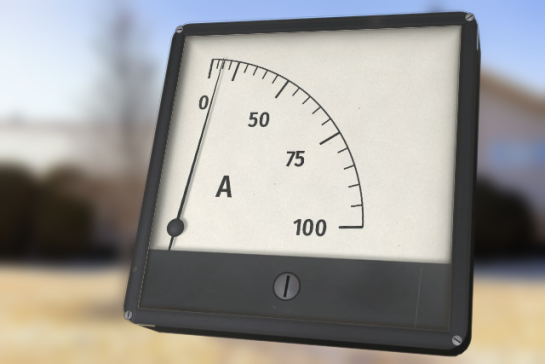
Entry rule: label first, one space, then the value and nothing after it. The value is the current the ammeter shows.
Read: 15 A
